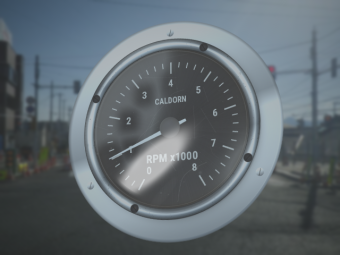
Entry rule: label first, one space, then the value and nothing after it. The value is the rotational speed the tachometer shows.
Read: 1000 rpm
